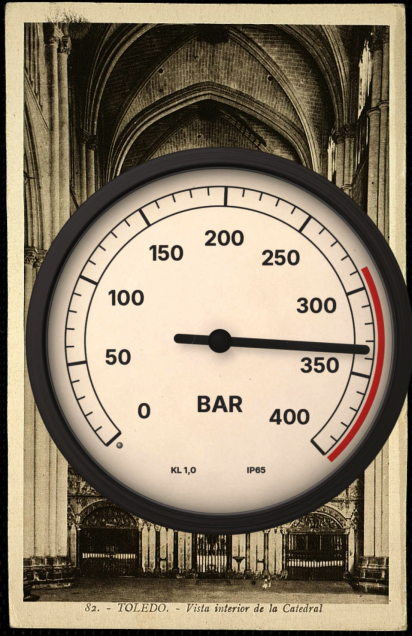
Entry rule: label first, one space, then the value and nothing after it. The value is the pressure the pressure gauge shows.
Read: 335 bar
